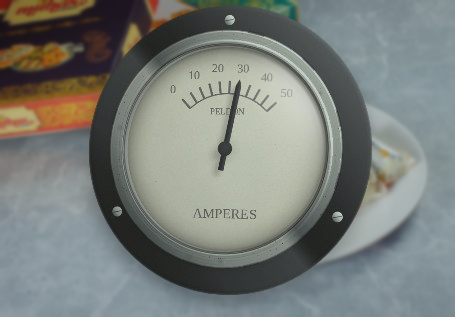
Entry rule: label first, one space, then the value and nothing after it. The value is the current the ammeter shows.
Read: 30 A
